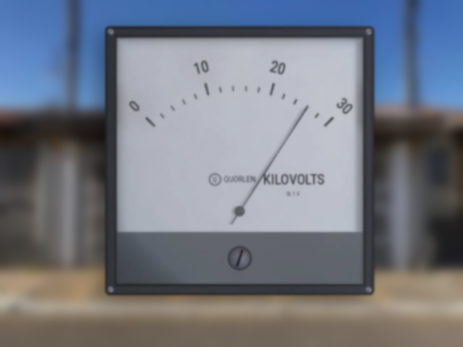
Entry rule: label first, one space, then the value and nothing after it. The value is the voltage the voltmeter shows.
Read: 26 kV
